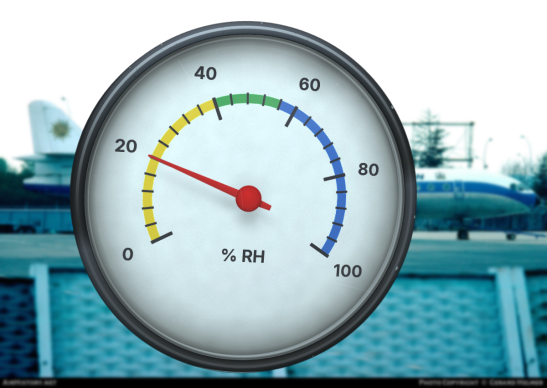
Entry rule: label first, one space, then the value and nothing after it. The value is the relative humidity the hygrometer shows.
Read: 20 %
